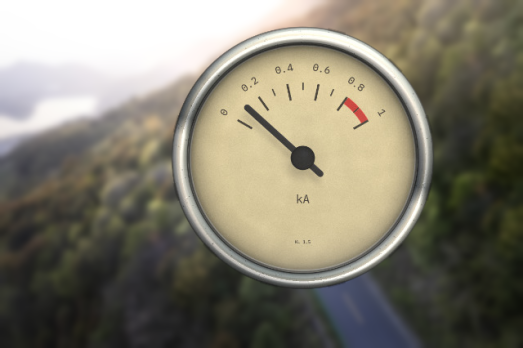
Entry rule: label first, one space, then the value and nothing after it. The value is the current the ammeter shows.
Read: 0.1 kA
